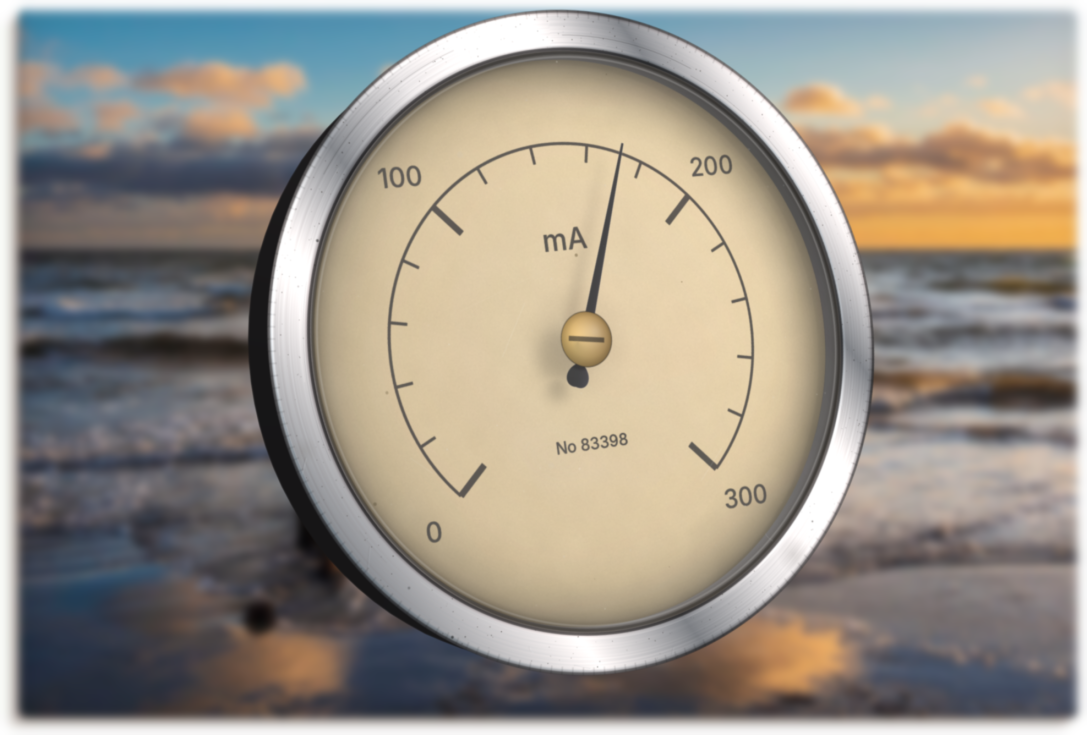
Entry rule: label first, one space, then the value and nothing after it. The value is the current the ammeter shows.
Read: 170 mA
